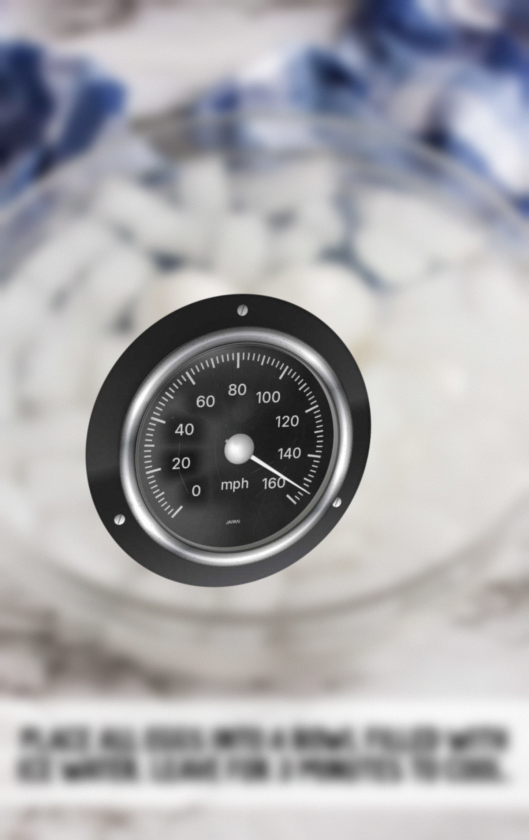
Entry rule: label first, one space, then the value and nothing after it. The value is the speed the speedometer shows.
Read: 154 mph
